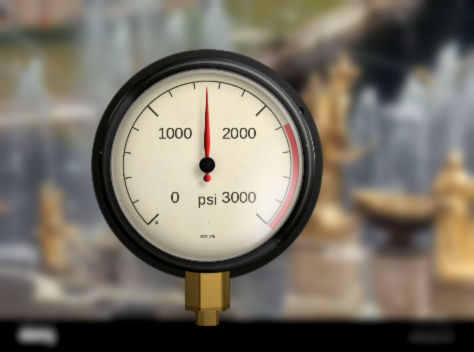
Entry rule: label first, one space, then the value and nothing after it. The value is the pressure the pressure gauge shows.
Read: 1500 psi
